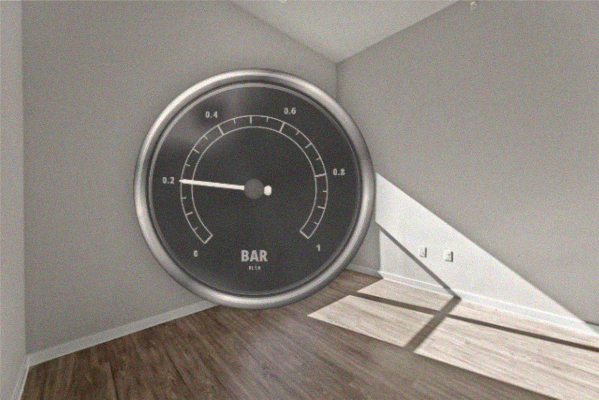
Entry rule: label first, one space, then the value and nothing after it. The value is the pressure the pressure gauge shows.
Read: 0.2 bar
